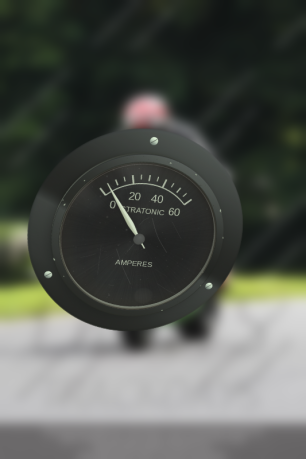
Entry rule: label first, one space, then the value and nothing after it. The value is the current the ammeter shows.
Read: 5 A
